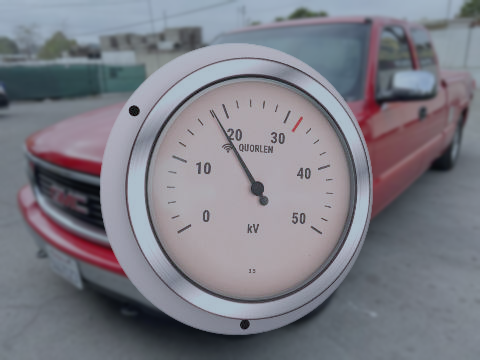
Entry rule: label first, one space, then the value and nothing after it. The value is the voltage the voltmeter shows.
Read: 18 kV
